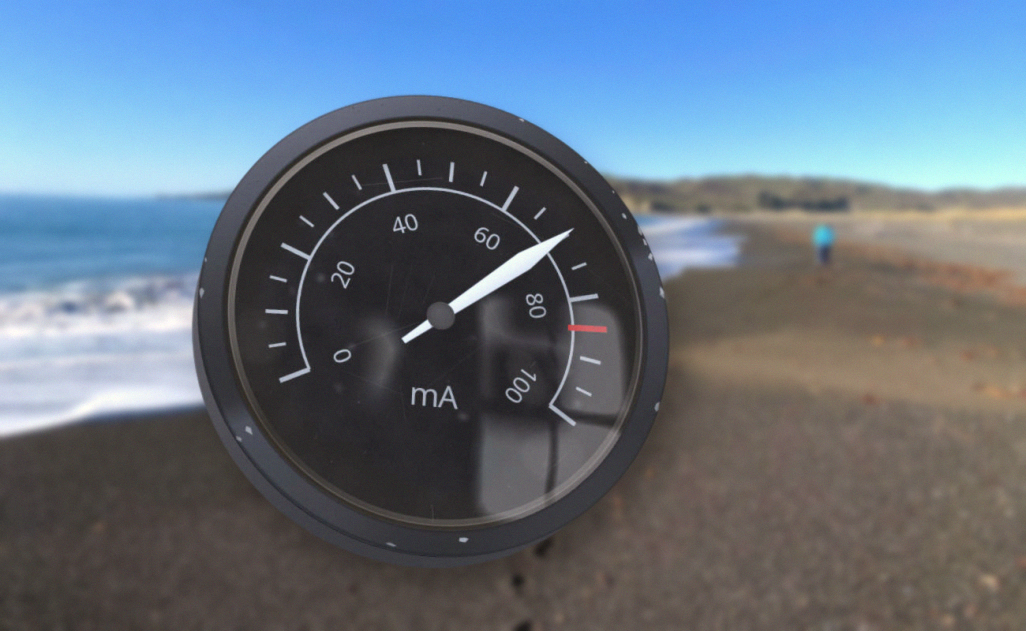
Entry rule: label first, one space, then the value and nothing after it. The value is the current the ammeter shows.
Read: 70 mA
